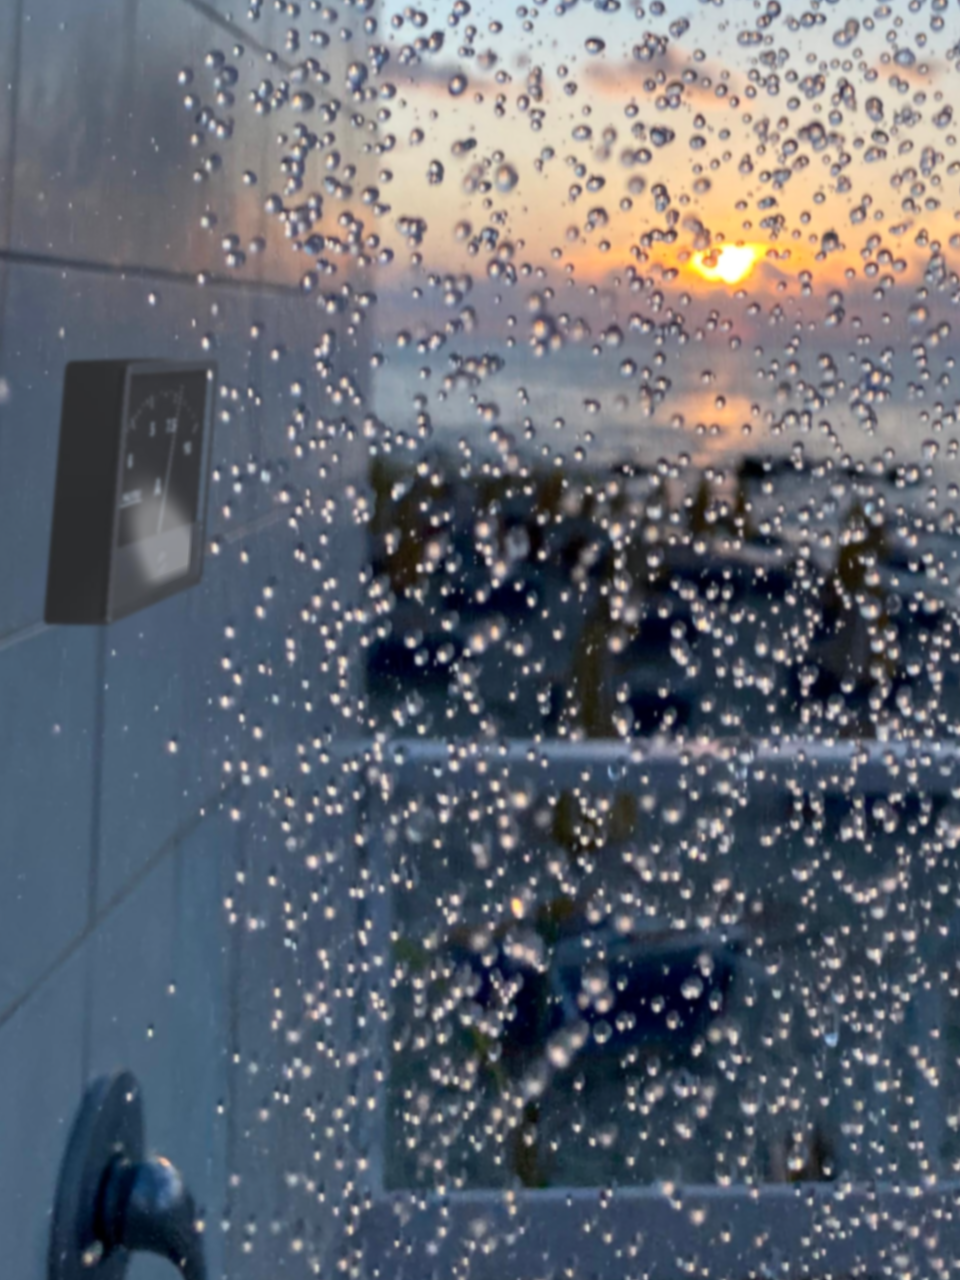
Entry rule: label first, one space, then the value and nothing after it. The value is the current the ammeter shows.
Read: 7.5 A
